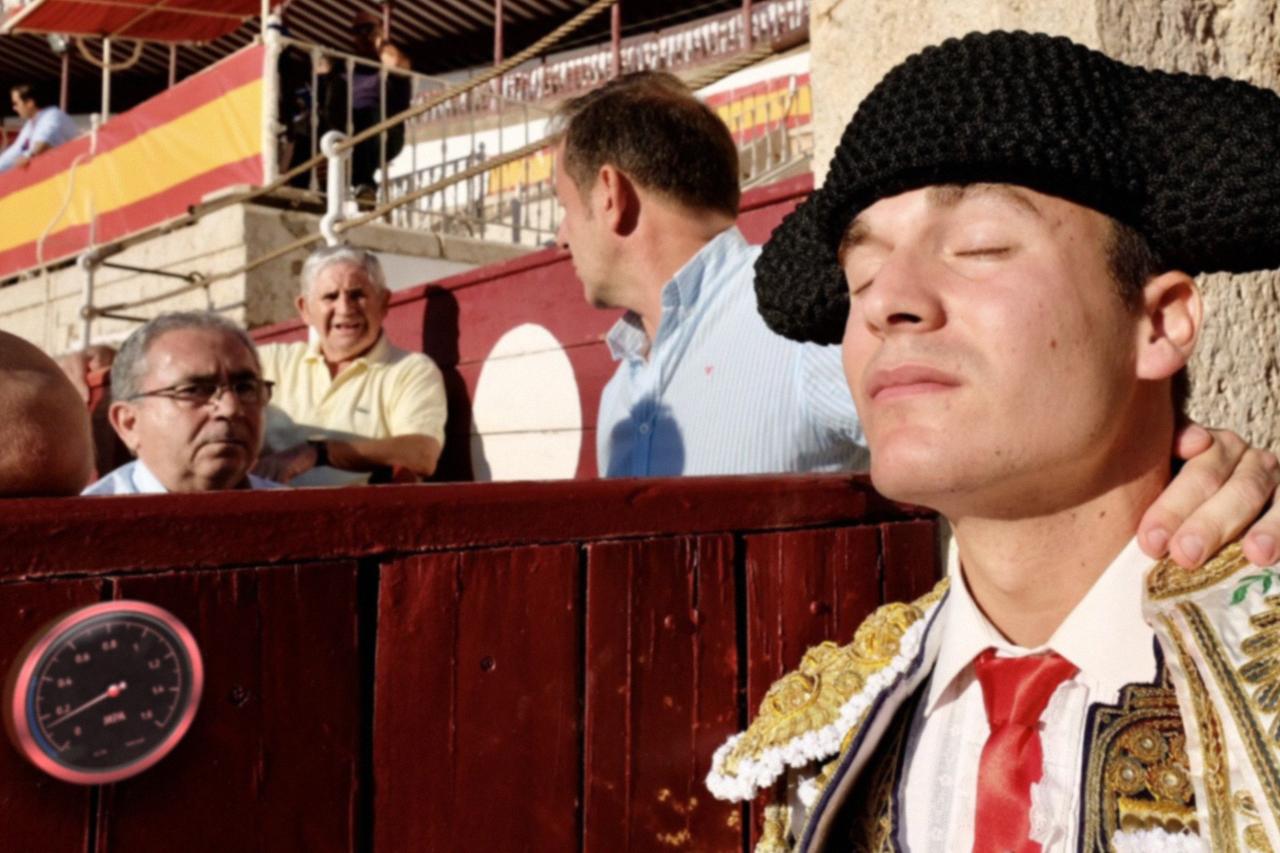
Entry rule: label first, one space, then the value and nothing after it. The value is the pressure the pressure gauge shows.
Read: 0.15 MPa
